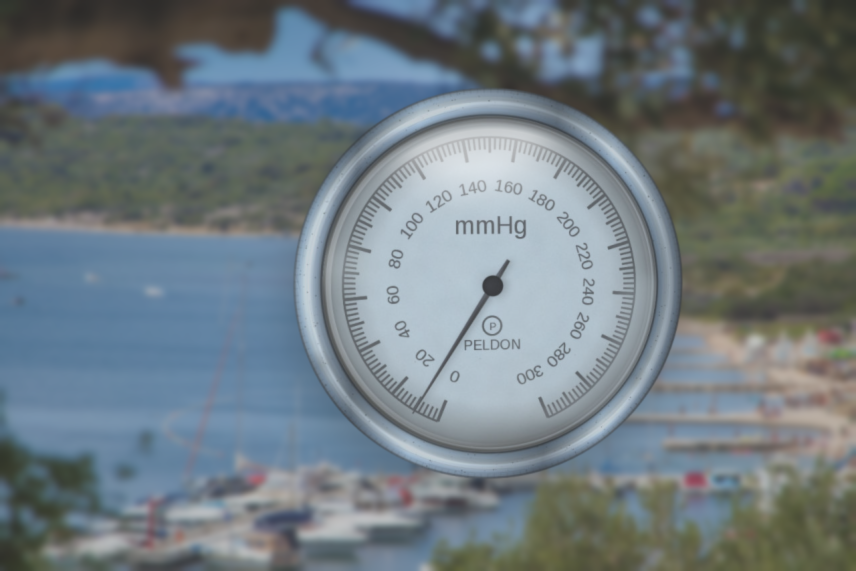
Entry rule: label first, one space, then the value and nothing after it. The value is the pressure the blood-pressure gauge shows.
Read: 10 mmHg
